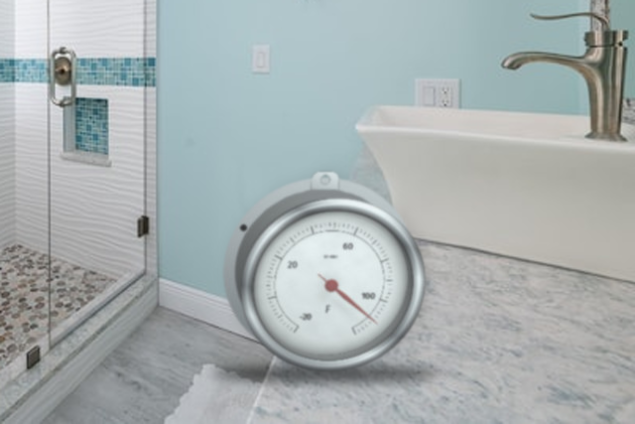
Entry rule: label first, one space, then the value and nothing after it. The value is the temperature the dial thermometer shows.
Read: 110 °F
